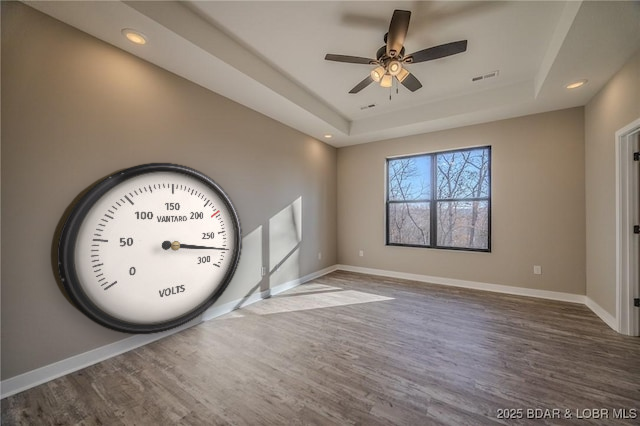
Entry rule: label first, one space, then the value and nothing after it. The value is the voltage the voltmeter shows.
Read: 275 V
